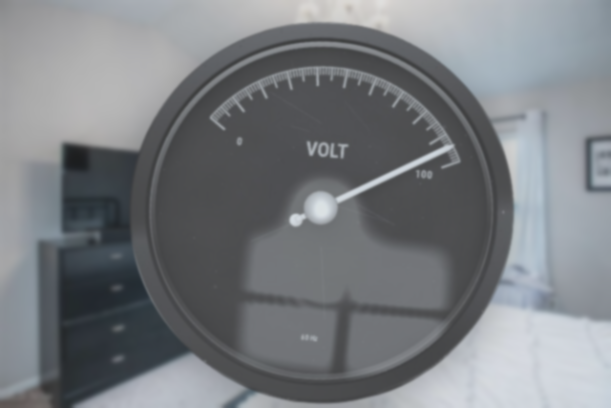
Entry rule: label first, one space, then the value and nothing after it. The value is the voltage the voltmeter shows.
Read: 95 V
